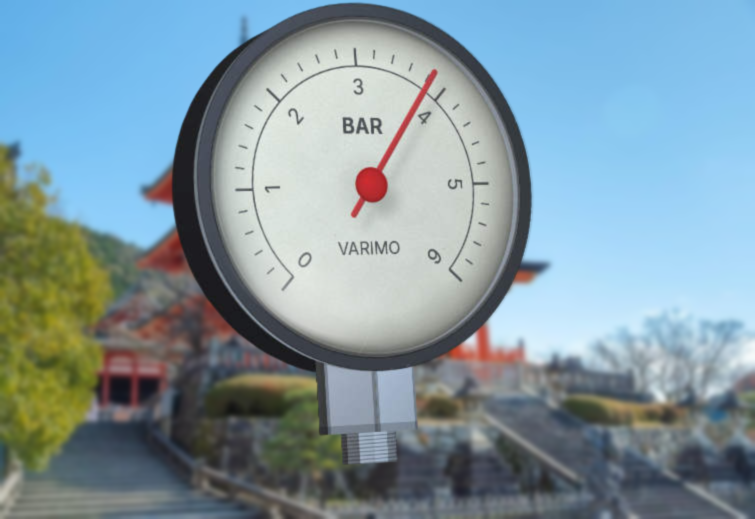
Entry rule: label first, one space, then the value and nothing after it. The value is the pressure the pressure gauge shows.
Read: 3.8 bar
